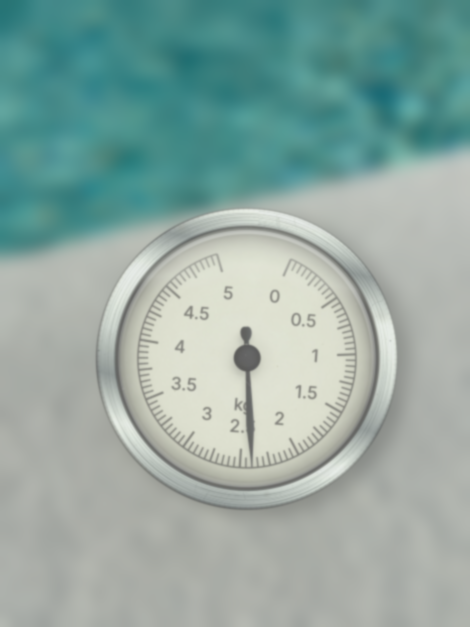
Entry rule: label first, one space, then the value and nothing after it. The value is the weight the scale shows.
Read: 2.4 kg
